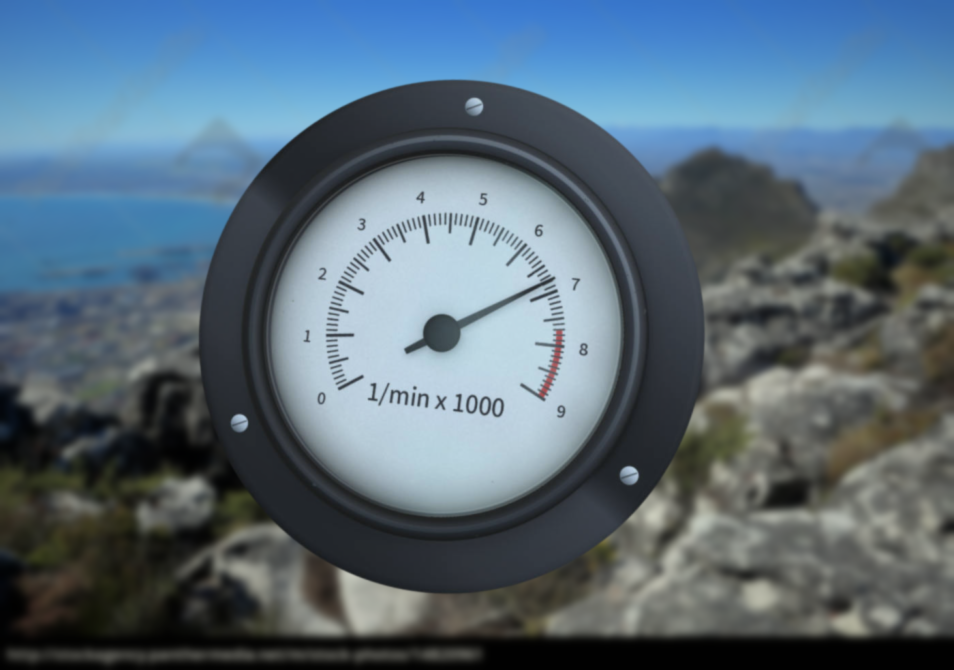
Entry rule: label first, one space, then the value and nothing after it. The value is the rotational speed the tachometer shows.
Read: 6800 rpm
